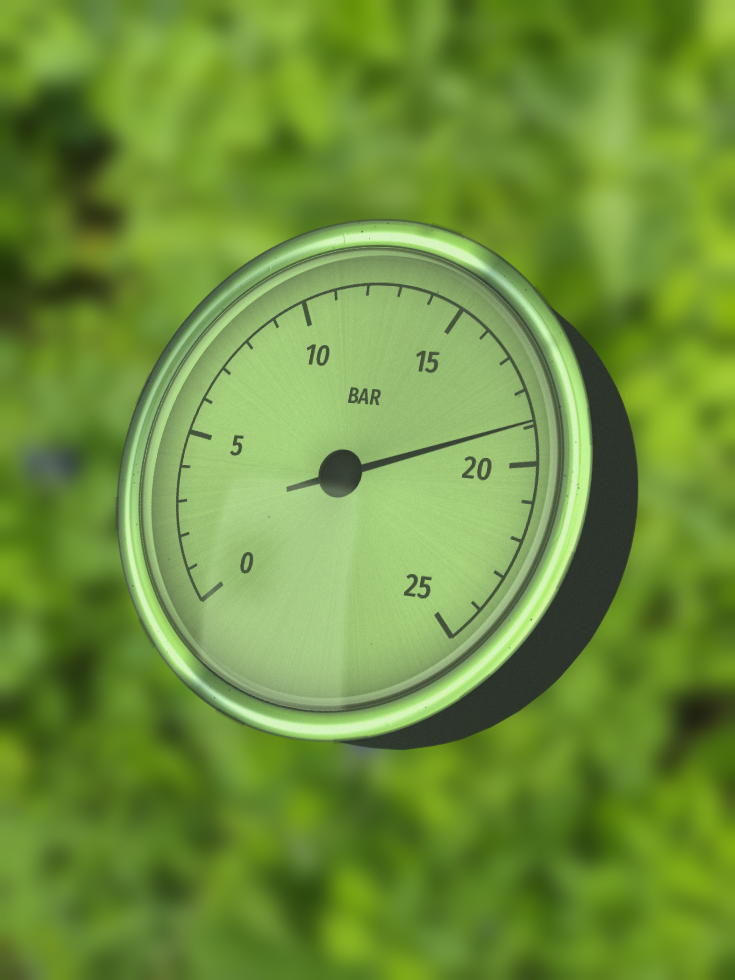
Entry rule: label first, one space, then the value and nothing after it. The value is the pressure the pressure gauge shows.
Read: 19 bar
